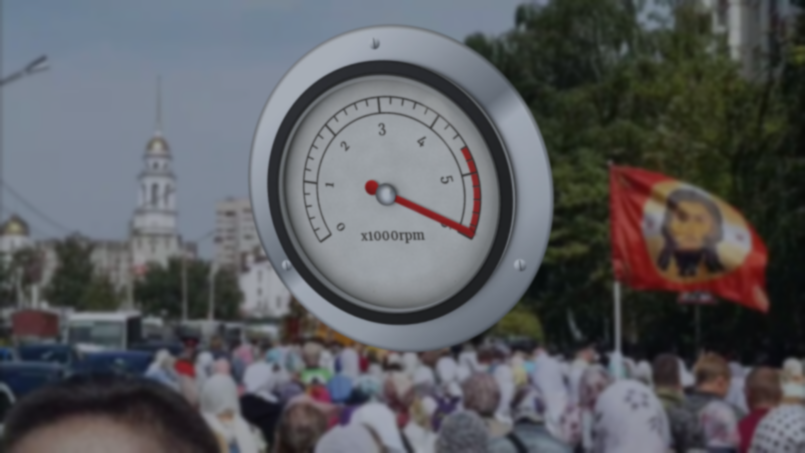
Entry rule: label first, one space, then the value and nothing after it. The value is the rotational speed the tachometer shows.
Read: 5900 rpm
